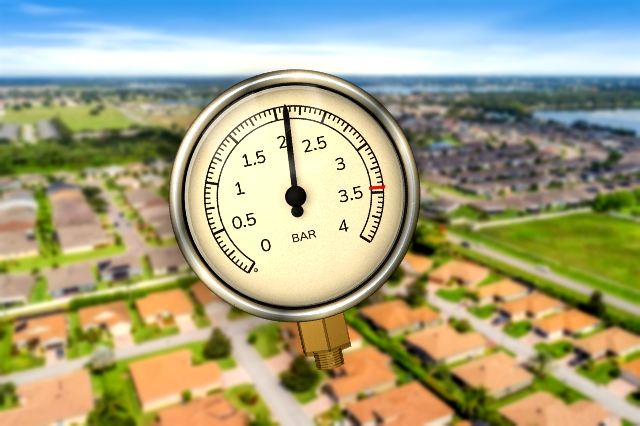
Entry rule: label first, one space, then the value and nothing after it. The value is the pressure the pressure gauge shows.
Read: 2.1 bar
